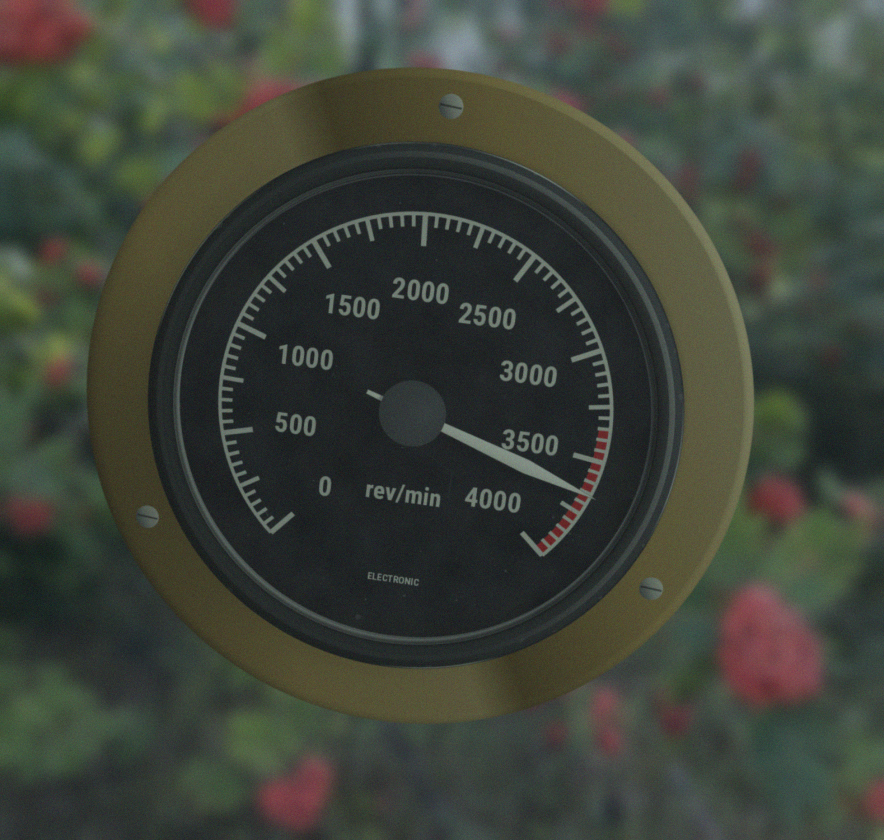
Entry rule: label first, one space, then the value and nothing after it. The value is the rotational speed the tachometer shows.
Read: 3650 rpm
